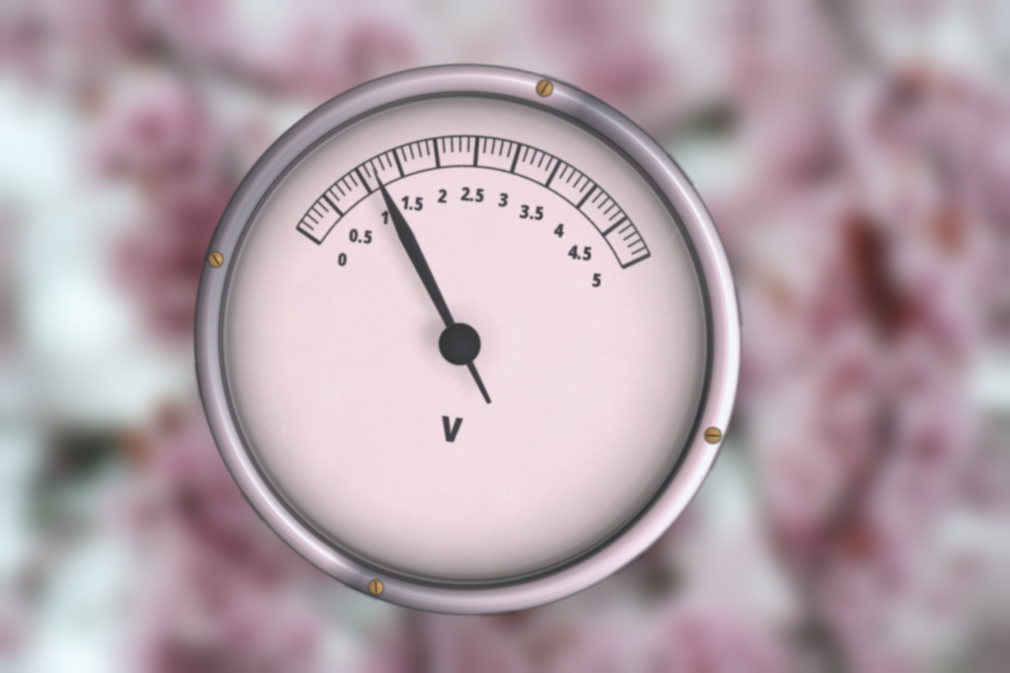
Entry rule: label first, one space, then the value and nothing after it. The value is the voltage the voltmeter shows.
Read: 1.2 V
